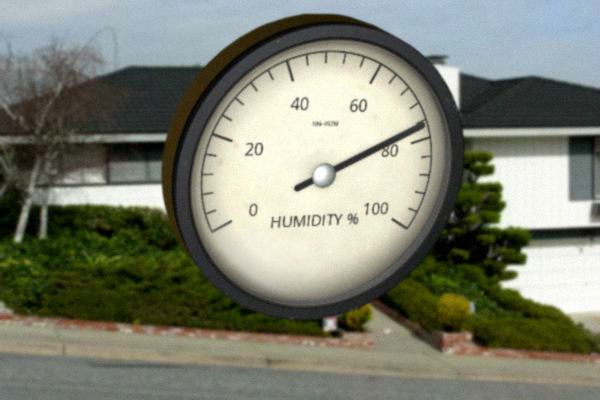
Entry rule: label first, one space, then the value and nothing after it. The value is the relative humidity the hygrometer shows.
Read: 76 %
